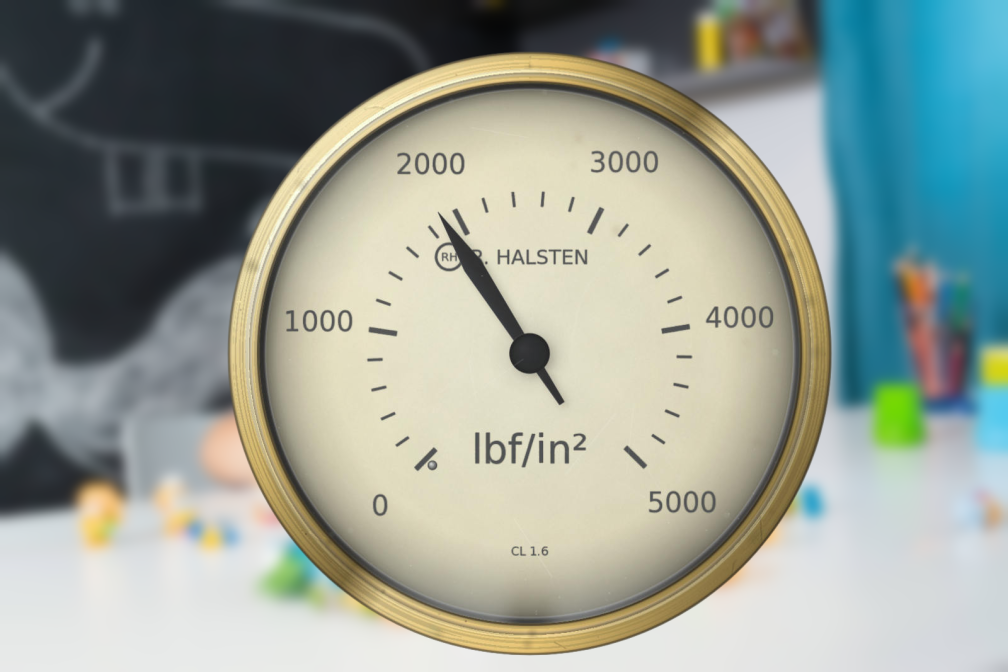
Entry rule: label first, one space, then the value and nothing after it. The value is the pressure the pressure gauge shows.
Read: 1900 psi
